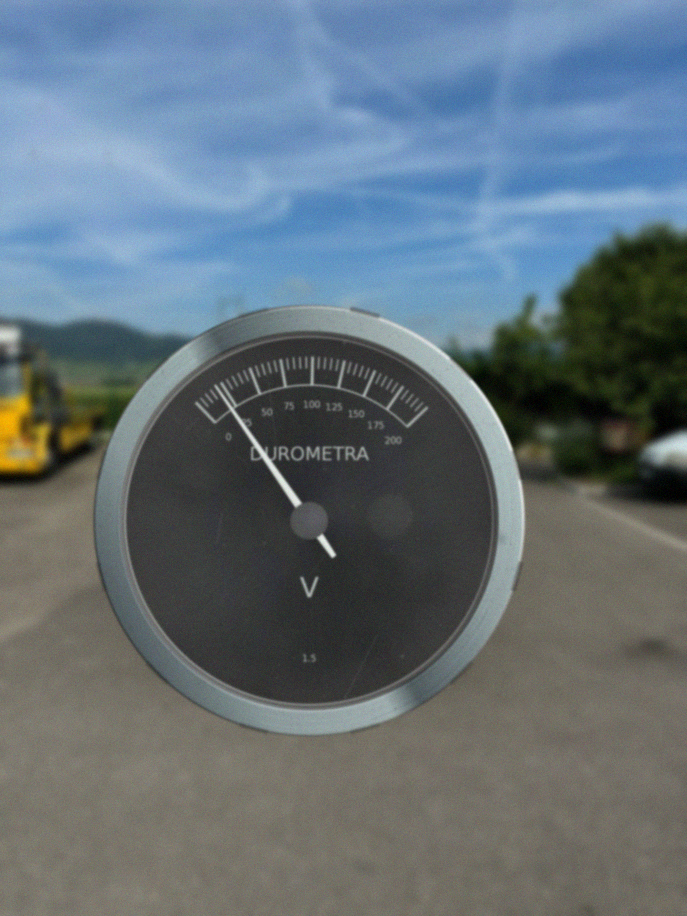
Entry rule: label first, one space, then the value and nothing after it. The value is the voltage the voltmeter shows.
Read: 20 V
